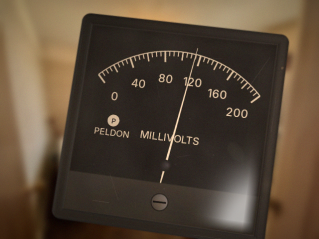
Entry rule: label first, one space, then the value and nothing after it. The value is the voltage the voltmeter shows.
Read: 115 mV
